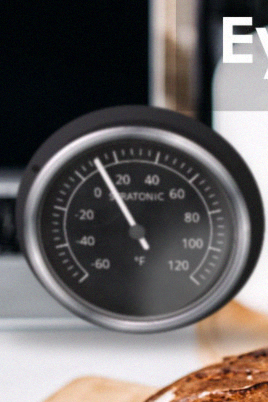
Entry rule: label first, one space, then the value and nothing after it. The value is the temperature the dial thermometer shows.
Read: 12 °F
